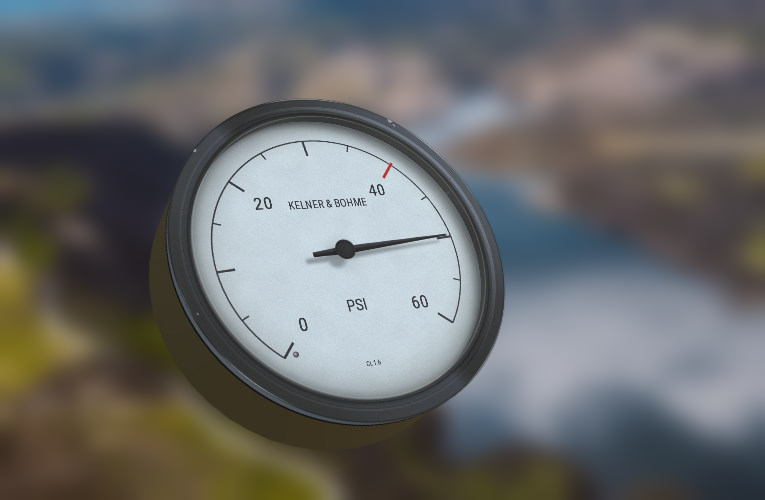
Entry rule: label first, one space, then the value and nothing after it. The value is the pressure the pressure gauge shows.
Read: 50 psi
